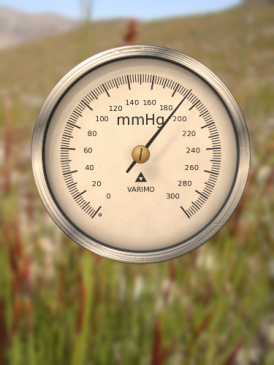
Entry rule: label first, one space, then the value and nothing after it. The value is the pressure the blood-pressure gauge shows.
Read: 190 mmHg
